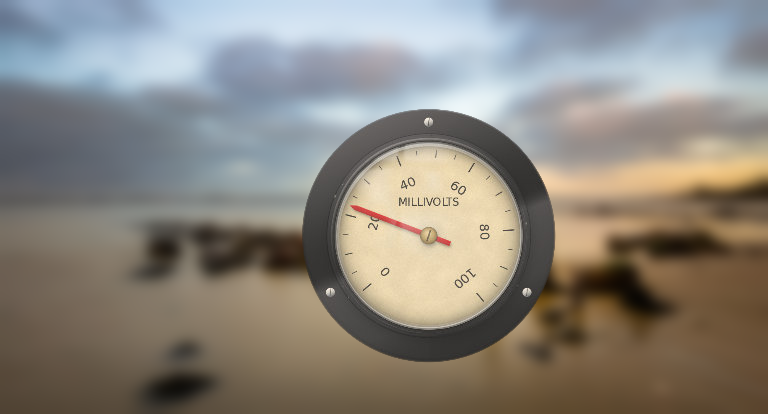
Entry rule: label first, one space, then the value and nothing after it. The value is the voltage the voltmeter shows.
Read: 22.5 mV
